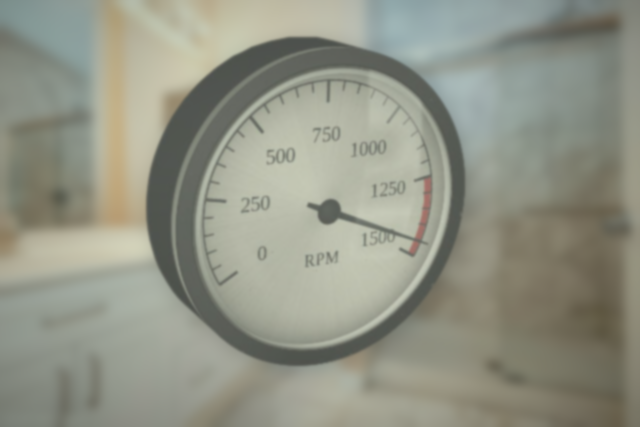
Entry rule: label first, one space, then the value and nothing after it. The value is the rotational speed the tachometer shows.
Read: 1450 rpm
